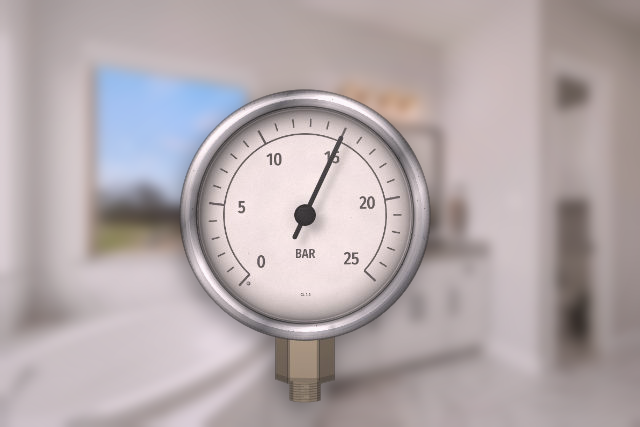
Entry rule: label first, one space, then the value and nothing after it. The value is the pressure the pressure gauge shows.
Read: 15 bar
